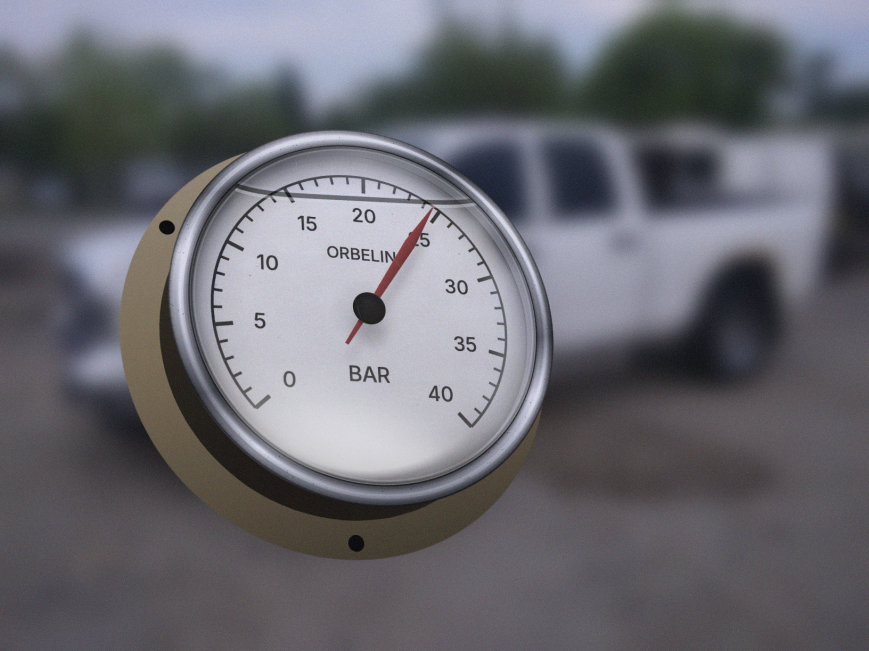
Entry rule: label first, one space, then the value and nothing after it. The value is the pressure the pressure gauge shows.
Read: 24.5 bar
